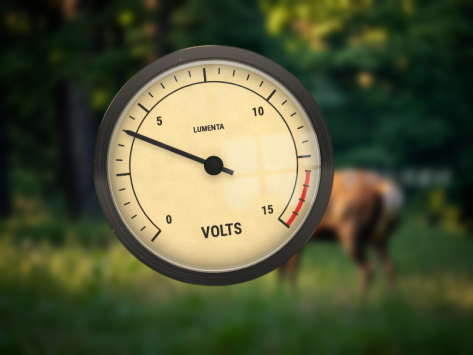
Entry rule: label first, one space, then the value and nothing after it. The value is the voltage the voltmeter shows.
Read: 4 V
